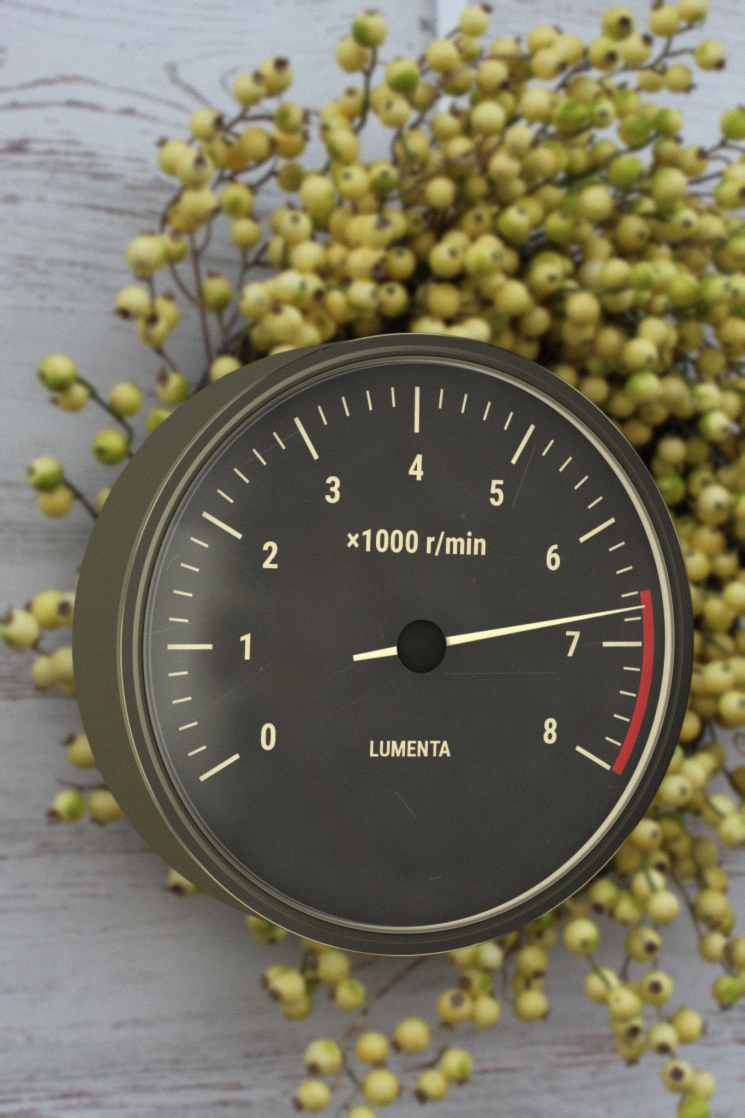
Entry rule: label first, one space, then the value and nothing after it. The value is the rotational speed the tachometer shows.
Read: 6700 rpm
